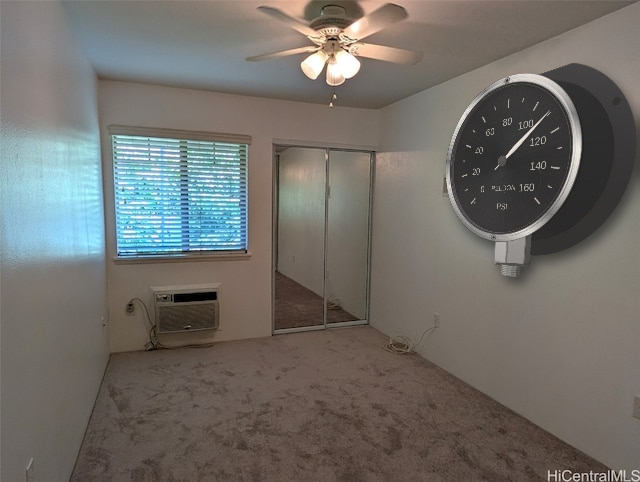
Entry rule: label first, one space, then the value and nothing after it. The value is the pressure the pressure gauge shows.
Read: 110 psi
